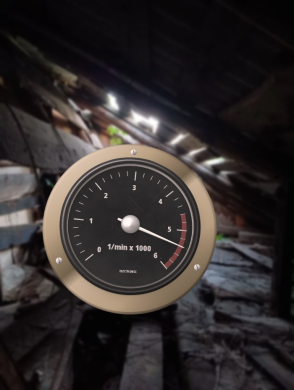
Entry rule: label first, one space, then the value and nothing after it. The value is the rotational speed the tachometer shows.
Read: 5400 rpm
